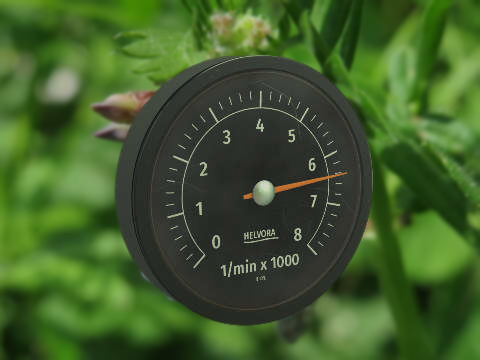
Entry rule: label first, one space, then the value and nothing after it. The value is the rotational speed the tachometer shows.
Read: 6400 rpm
